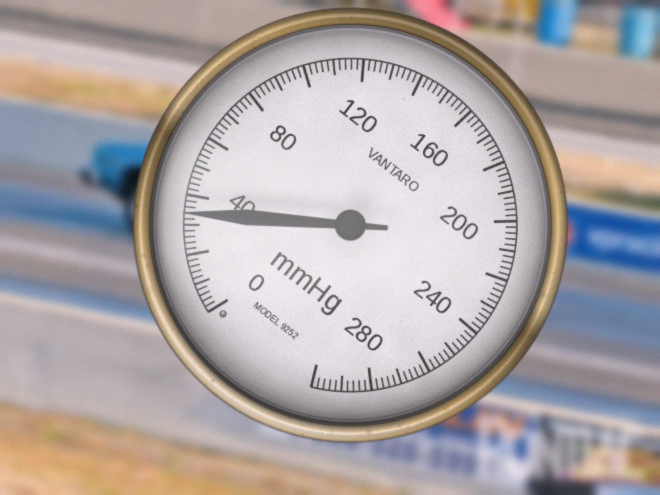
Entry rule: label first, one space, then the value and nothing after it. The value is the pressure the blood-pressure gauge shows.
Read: 34 mmHg
